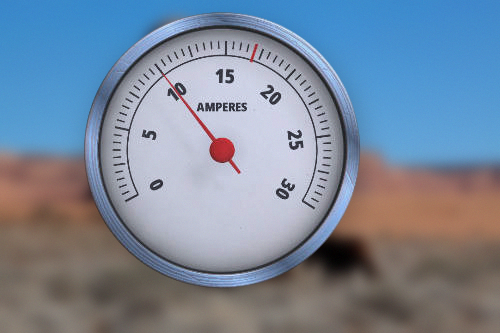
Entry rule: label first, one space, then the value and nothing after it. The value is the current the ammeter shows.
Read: 10 A
